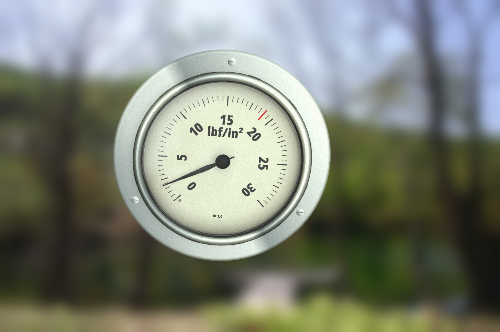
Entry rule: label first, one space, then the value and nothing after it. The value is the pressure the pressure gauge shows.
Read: 2 psi
